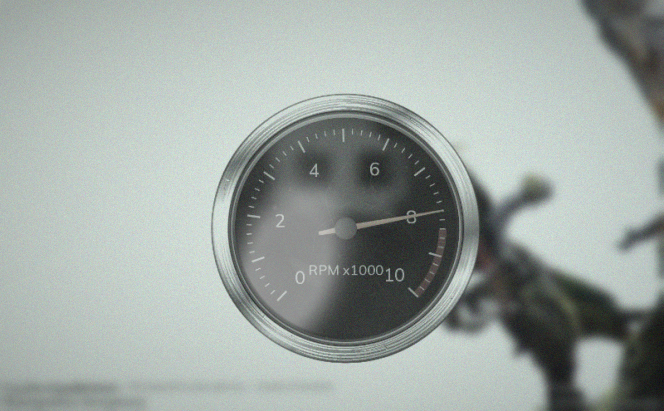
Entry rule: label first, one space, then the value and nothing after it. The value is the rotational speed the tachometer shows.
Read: 8000 rpm
